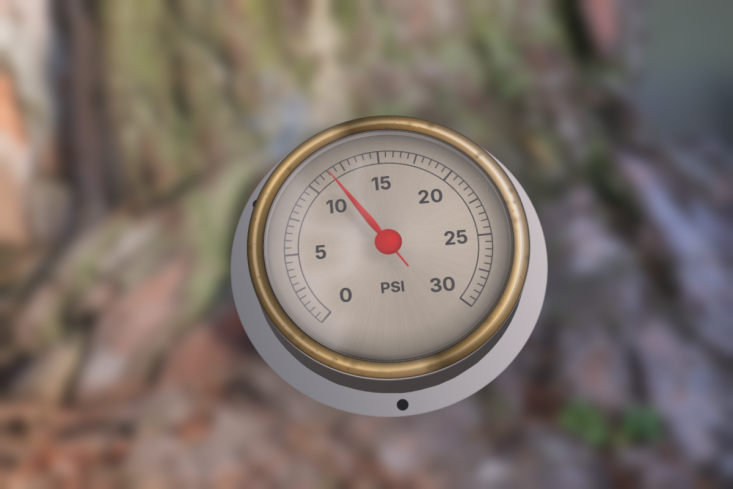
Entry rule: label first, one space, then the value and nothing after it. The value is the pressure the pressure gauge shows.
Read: 11.5 psi
